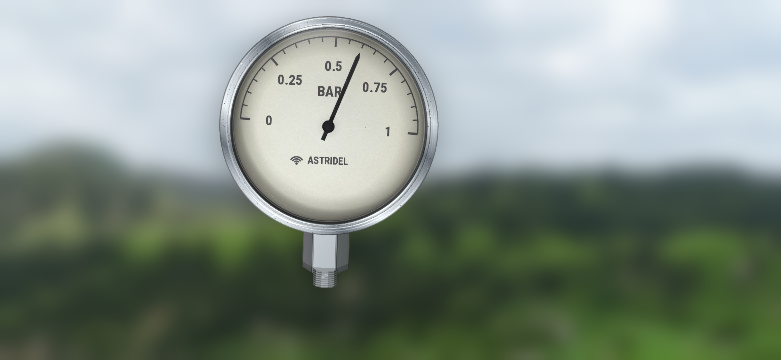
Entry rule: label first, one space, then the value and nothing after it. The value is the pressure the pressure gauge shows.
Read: 0.6 bar
